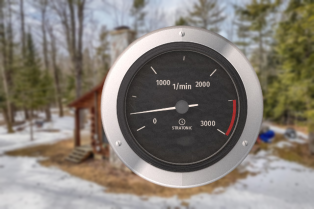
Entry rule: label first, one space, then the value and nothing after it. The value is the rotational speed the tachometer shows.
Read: 250 rpm
